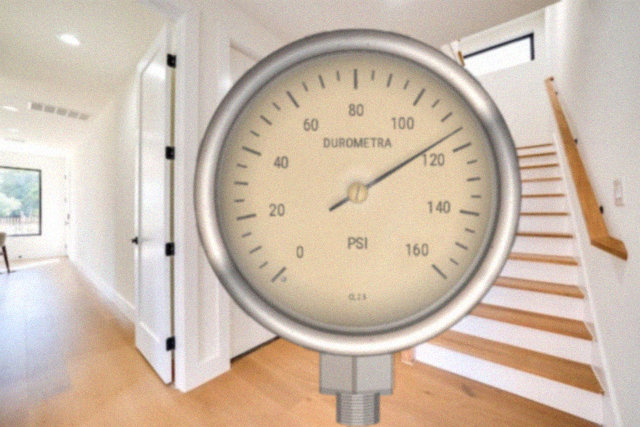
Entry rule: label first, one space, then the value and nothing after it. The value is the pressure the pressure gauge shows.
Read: 115 psi
